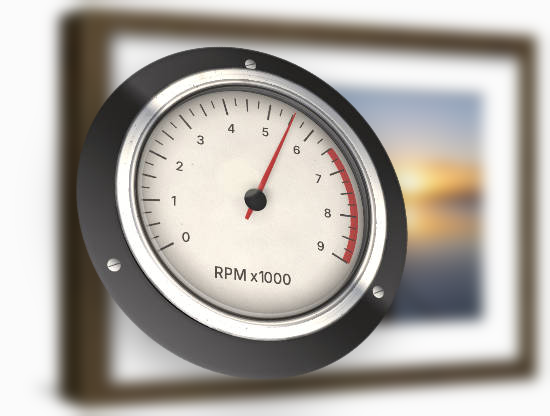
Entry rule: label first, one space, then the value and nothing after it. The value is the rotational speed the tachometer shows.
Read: 5500 rpm
